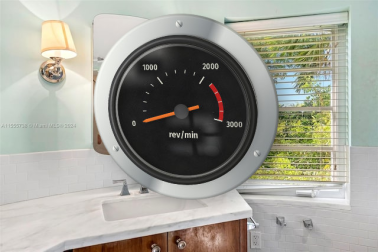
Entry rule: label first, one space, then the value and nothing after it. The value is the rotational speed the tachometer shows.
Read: 0 rpm
